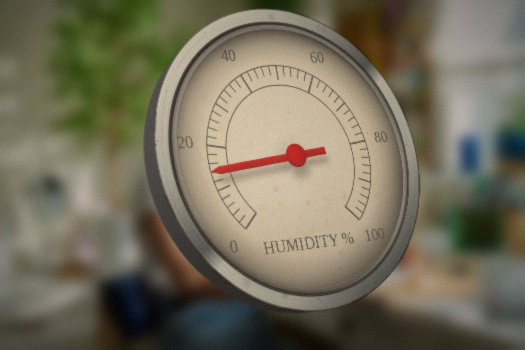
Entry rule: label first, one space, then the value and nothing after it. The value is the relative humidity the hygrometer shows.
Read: 14 %
